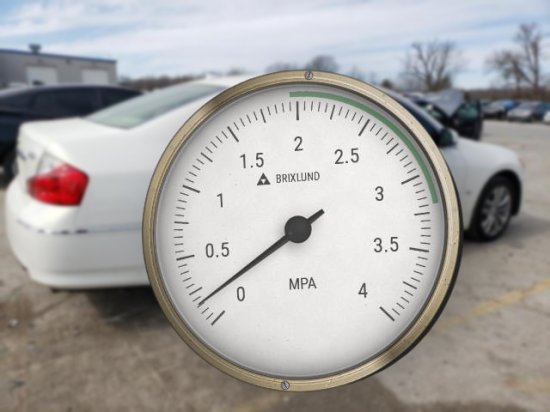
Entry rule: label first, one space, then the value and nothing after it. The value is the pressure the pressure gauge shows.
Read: 0.15 MPa
